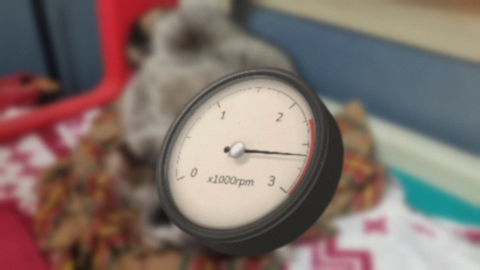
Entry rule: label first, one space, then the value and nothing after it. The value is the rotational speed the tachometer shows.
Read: 2625 rpm
